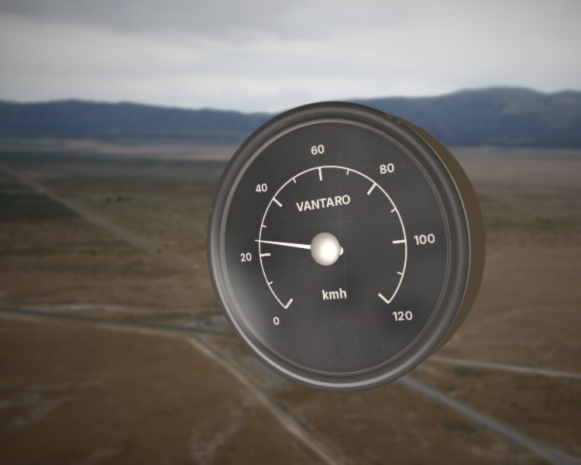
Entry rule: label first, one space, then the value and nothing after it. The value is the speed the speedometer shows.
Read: 25 km/h
